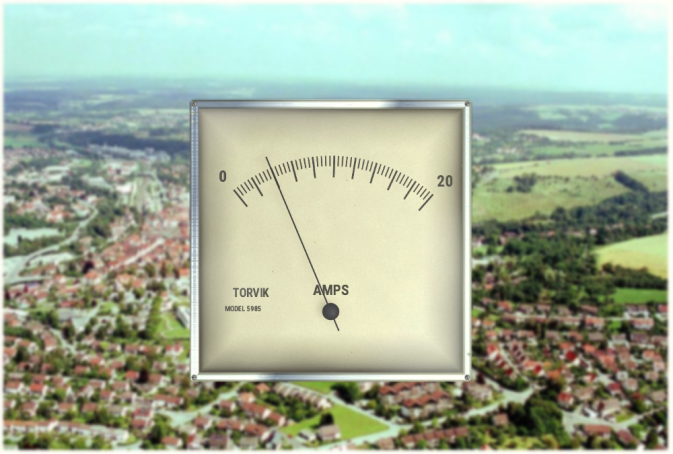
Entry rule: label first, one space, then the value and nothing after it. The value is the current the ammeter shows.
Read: 4 A
